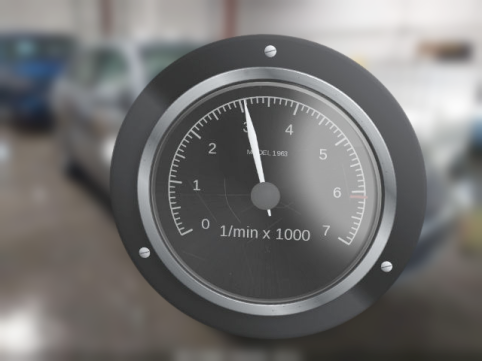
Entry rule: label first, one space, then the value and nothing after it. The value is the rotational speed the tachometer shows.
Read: 3100 rpm
